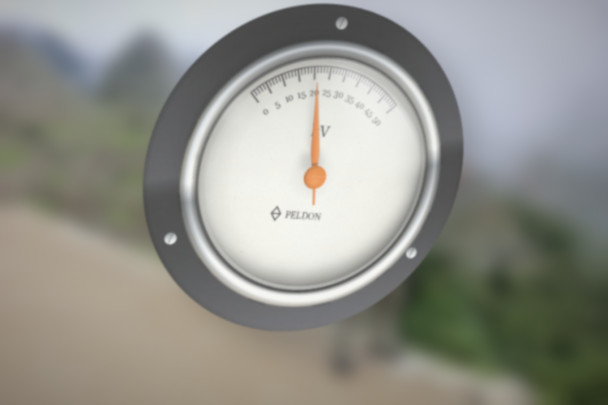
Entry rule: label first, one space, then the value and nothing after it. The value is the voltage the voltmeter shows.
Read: 20 kV
